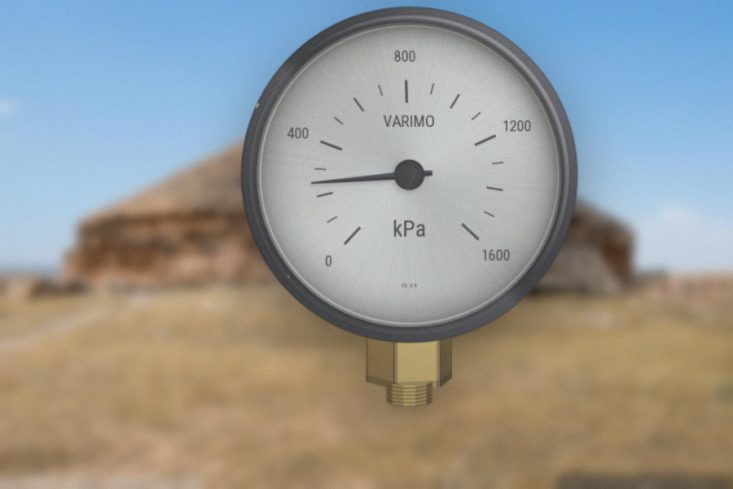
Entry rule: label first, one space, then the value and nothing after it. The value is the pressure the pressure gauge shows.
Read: 250 kPa
